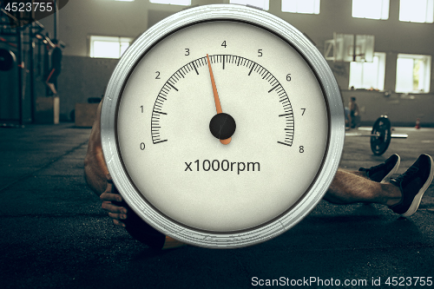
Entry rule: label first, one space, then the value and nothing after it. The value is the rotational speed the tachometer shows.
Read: 3500 rpm
